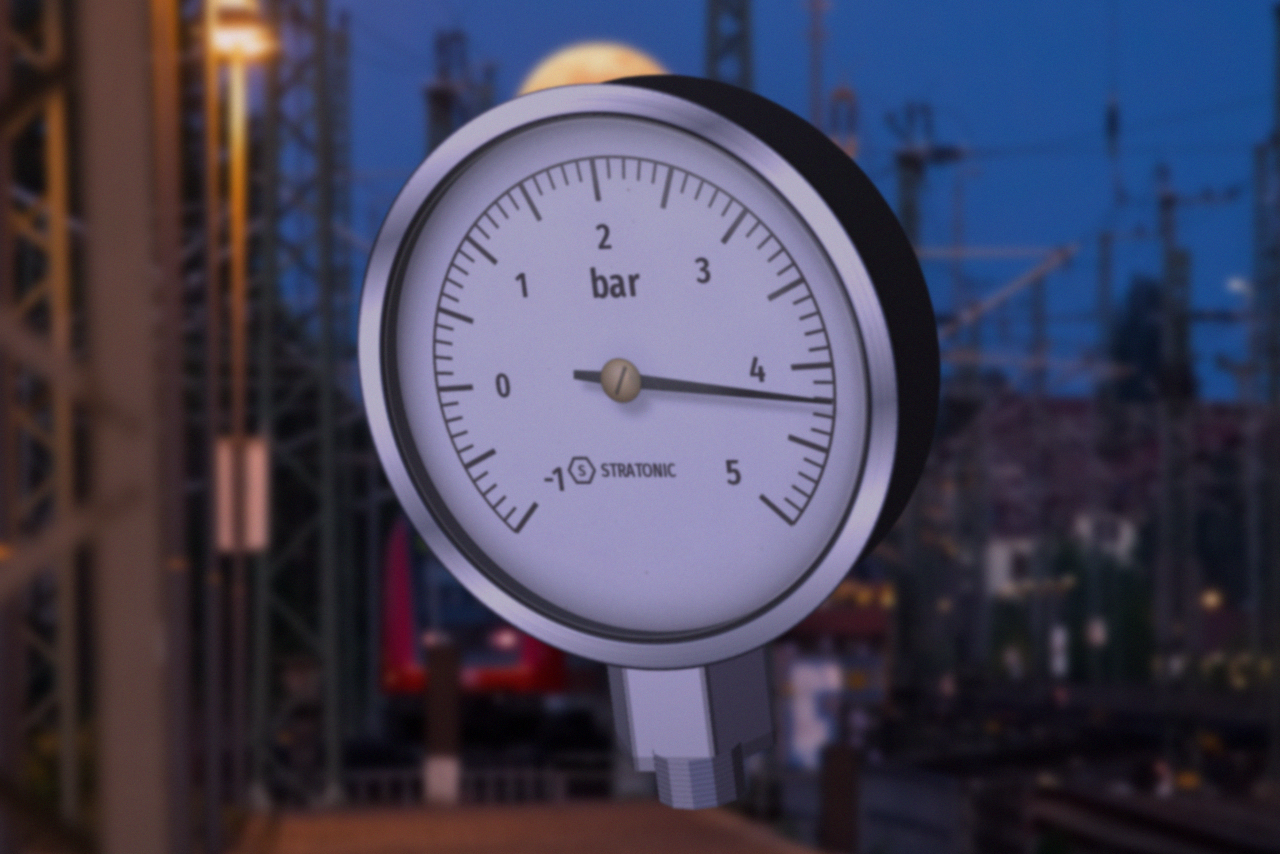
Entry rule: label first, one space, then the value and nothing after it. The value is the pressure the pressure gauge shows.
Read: 4.2 bar
